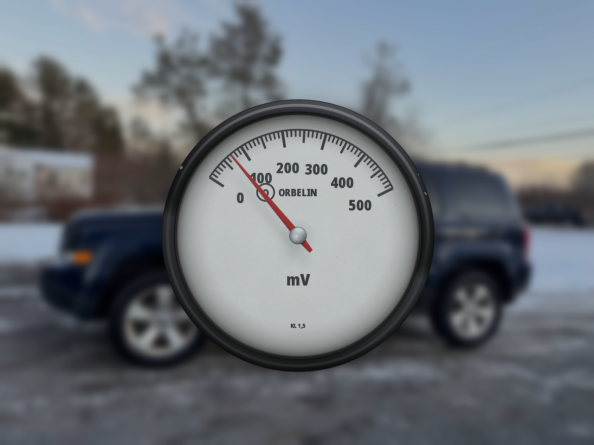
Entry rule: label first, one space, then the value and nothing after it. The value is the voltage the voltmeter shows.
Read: 70 mV
